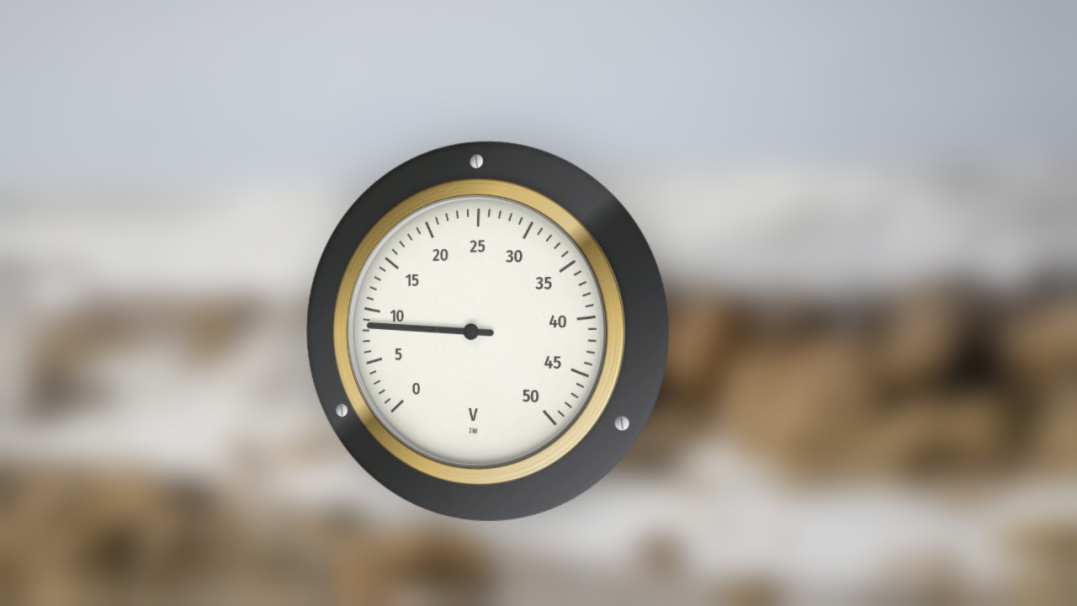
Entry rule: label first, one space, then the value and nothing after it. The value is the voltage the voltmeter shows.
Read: 8.5 V
